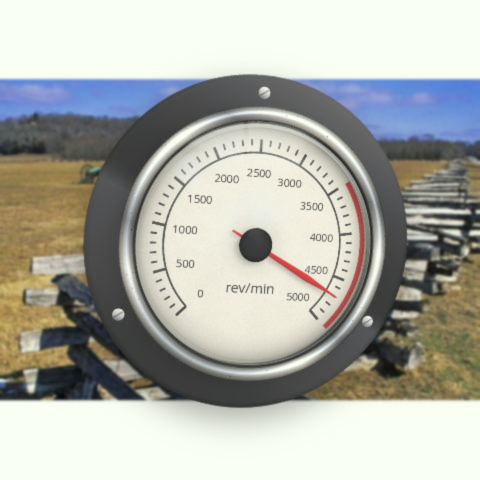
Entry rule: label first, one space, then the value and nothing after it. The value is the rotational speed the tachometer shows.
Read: 4700 rpm
